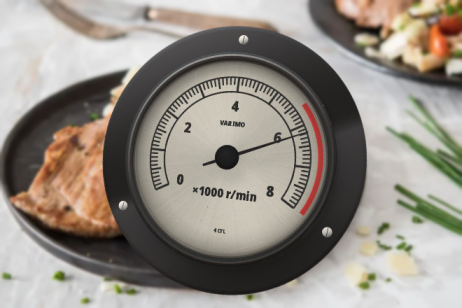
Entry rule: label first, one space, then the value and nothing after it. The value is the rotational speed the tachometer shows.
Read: 6200 rpm
